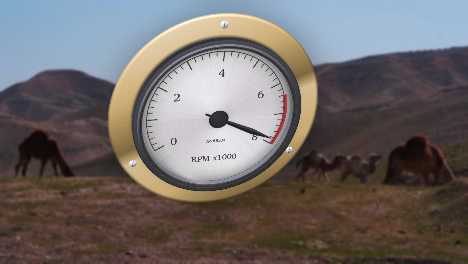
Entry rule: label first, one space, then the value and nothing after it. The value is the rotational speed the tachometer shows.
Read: 7800 rpm
